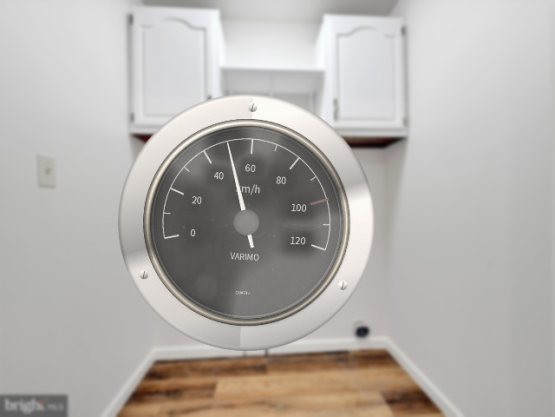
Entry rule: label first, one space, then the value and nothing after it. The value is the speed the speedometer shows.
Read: 50 km/h
